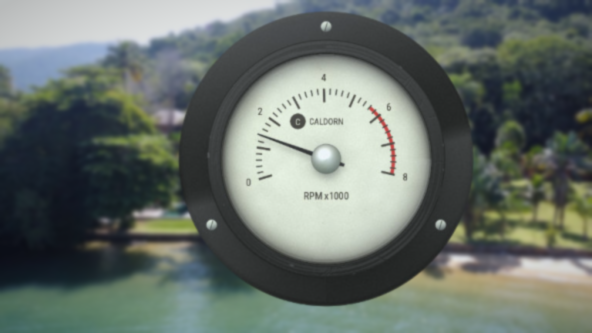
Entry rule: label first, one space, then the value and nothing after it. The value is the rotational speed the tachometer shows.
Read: 1400 rpm
